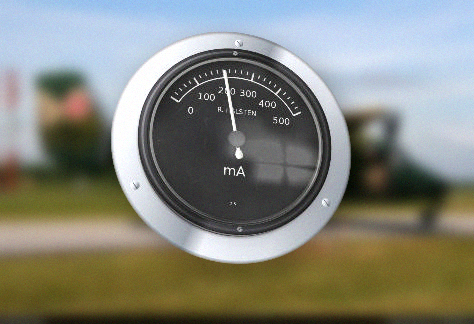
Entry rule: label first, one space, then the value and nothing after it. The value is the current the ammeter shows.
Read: 200 mA
